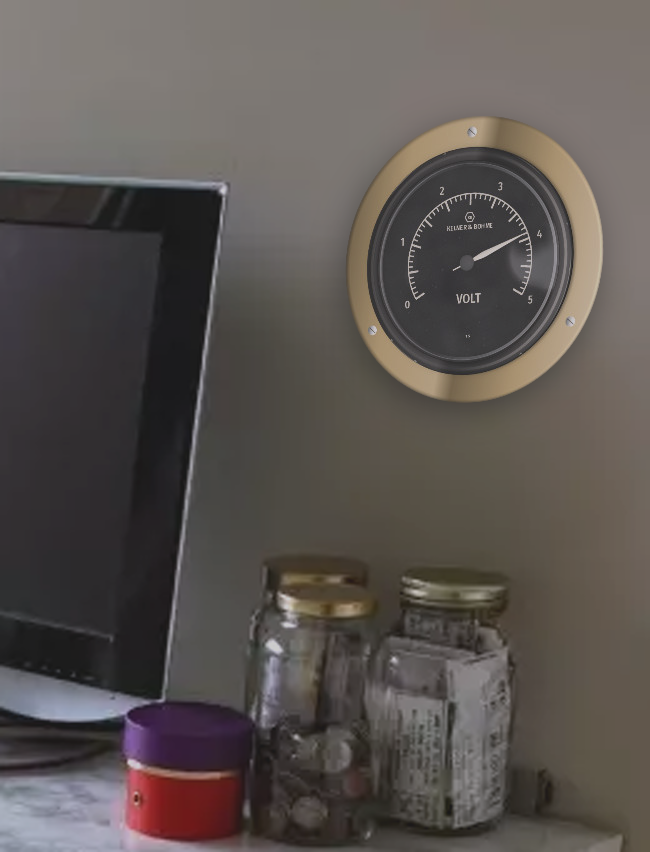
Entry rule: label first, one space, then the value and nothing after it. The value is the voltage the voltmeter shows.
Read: 3.9 V
